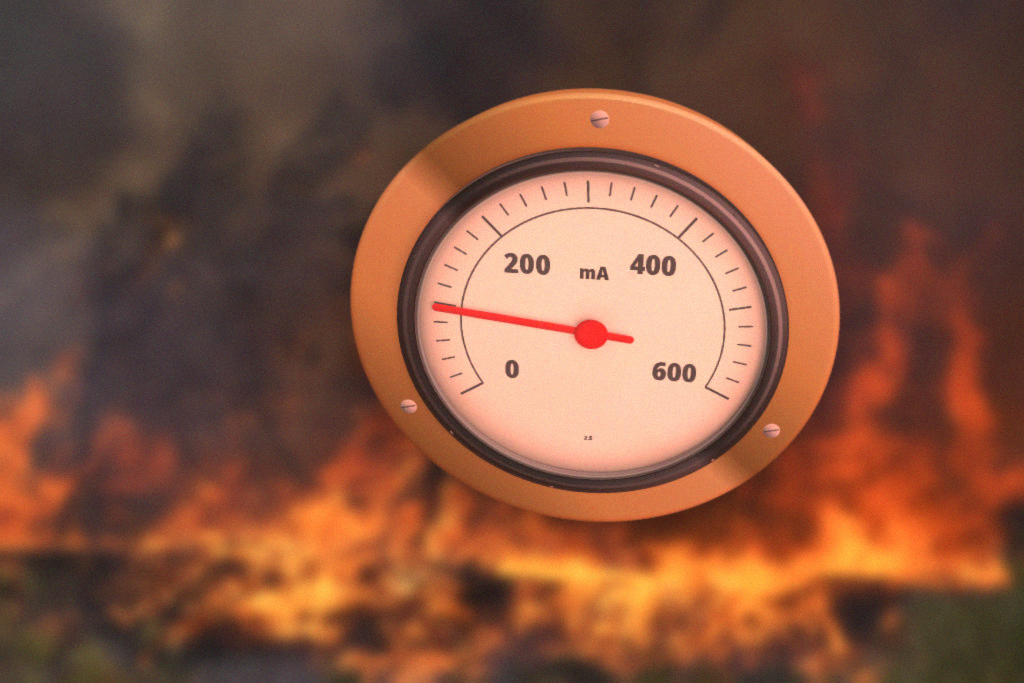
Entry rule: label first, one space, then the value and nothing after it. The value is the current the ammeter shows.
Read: 100 mA
